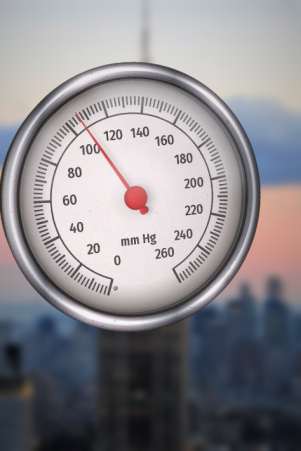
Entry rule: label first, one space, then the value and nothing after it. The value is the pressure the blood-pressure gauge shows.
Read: 106 mmHg
